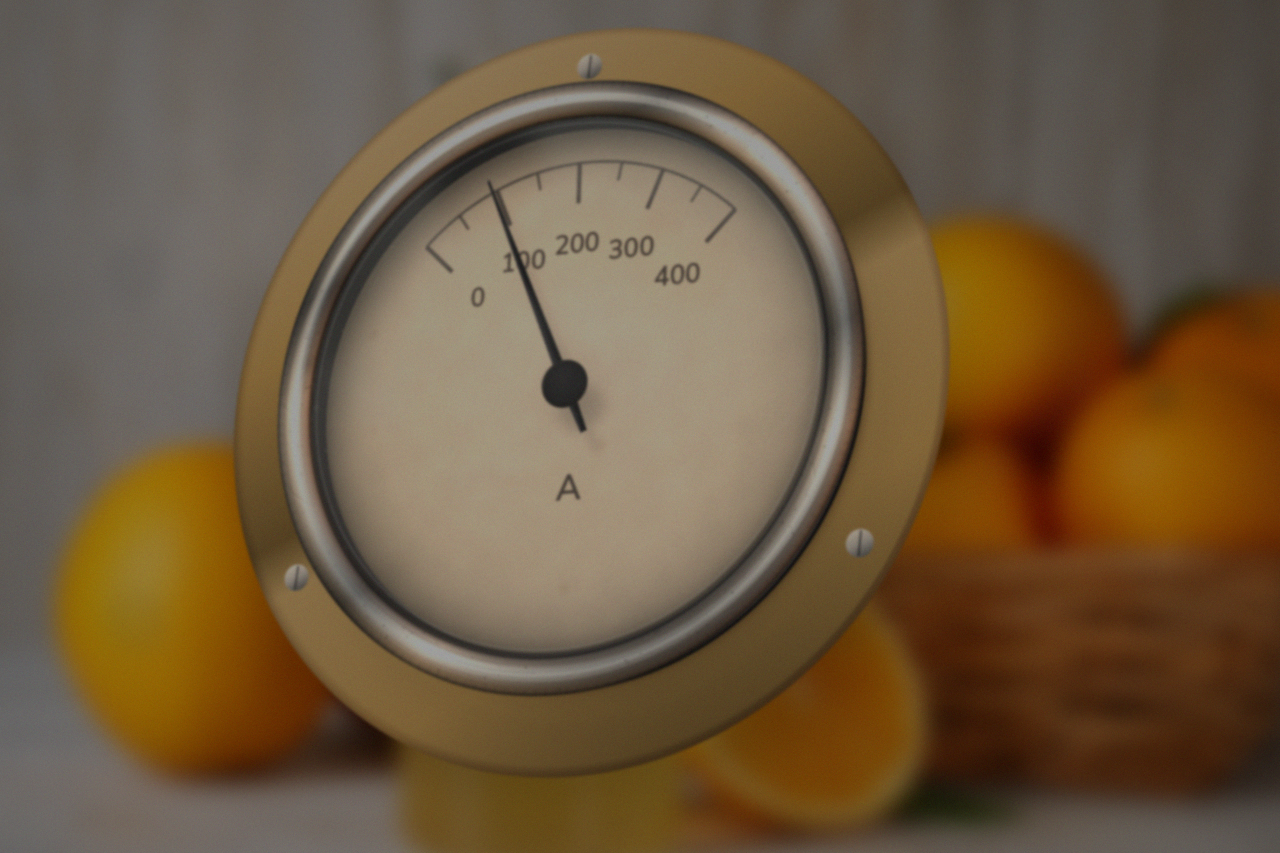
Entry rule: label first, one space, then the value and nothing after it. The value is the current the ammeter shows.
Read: 100 A
